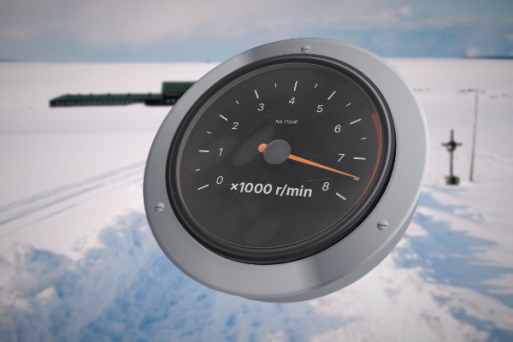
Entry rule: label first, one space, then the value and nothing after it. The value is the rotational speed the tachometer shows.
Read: 7500 rpm
